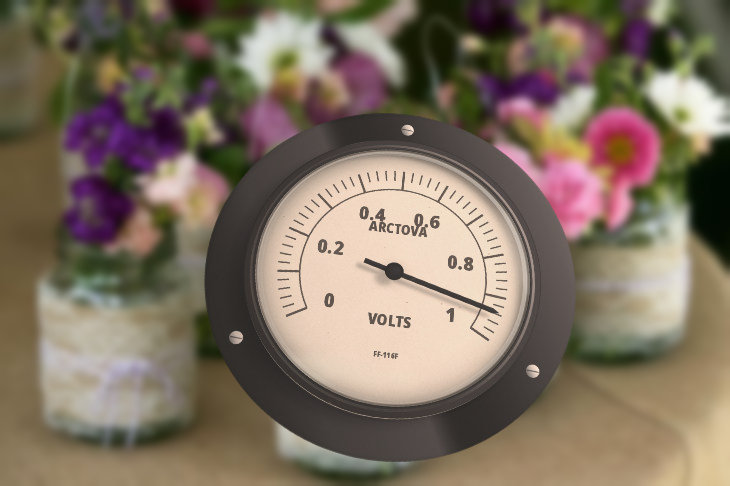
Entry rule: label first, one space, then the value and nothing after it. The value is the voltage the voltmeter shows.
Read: 0.94 V
